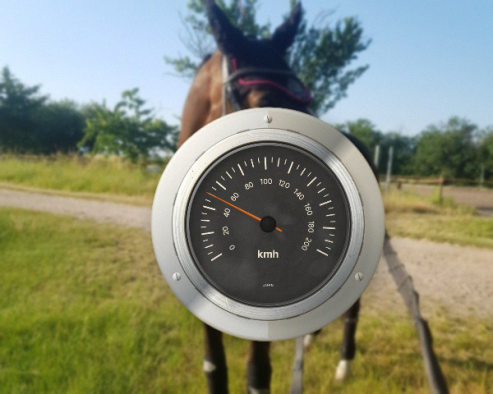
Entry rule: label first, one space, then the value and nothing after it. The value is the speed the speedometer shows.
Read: 50 km/h
